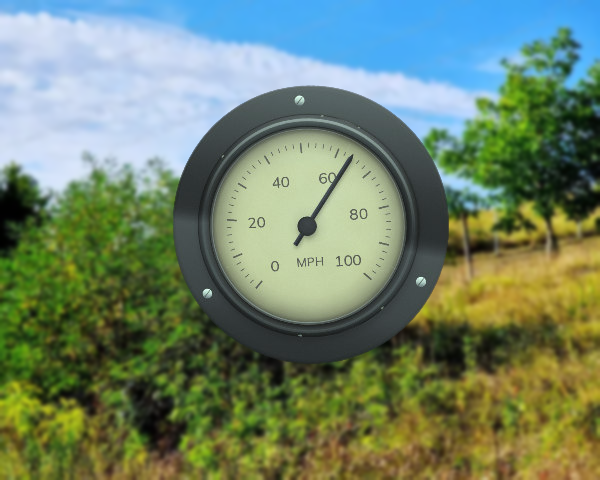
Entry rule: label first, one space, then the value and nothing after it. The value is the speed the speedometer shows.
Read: 64 mph
